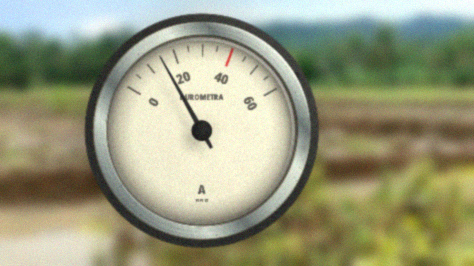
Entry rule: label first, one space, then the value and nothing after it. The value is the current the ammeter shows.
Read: 15 A
